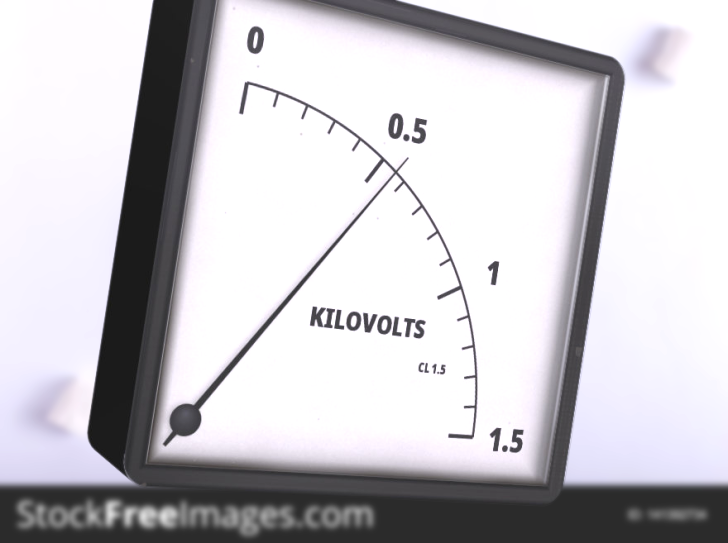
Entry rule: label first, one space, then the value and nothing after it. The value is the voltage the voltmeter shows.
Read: 0.55 kV
